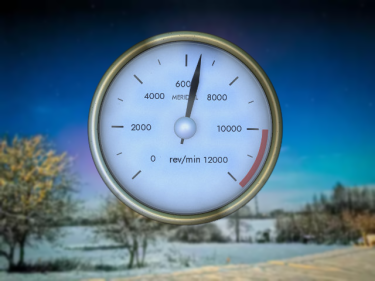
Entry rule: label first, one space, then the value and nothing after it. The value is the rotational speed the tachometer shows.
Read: 6500 rpm
